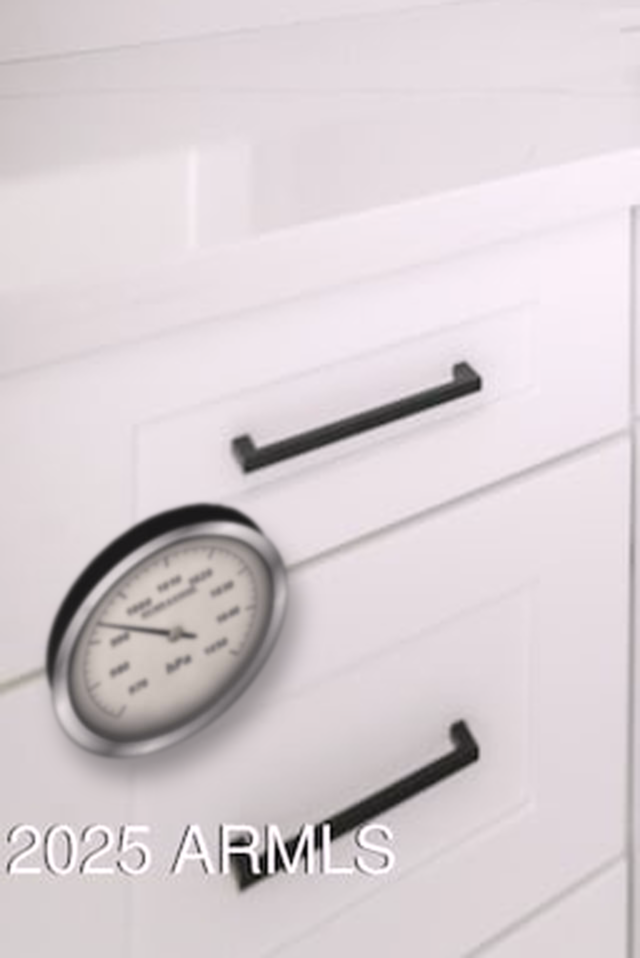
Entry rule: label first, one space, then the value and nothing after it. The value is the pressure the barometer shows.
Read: 994 hPa
